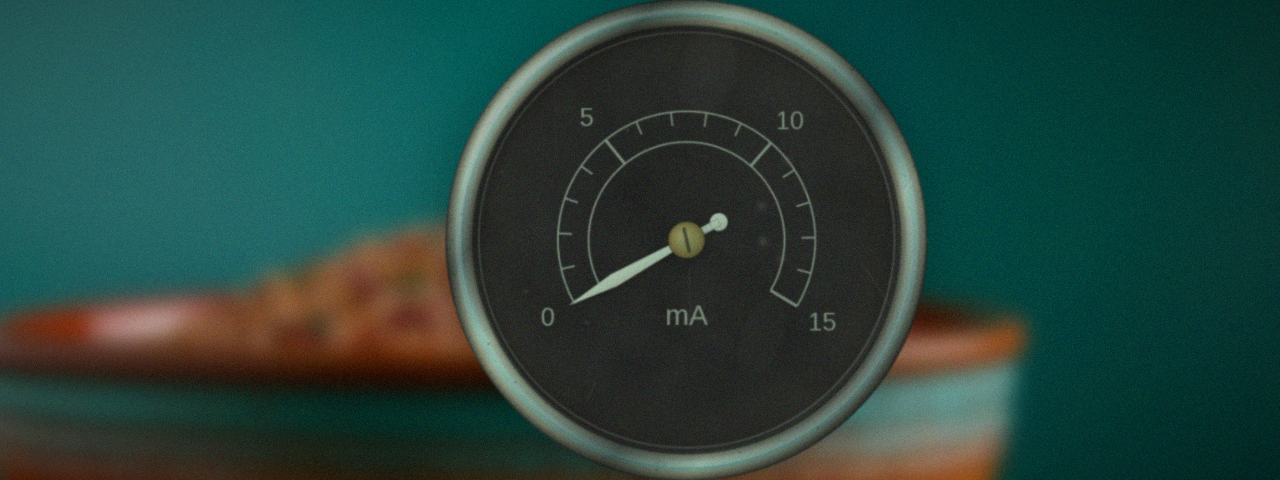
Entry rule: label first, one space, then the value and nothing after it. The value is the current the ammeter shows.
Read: 0 mA
